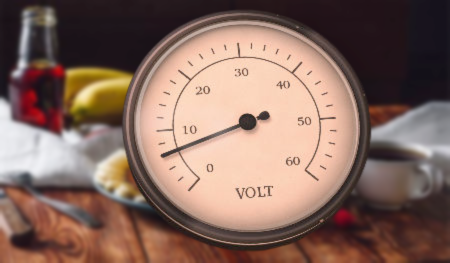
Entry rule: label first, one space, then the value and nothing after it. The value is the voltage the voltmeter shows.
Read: 6 V
